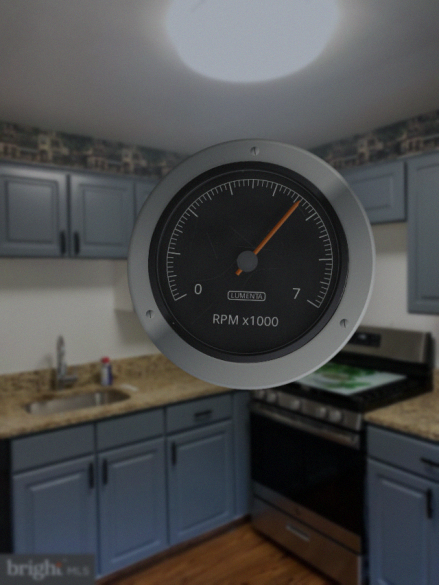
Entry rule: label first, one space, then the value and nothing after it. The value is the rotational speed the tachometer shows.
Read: 4600 rpm
